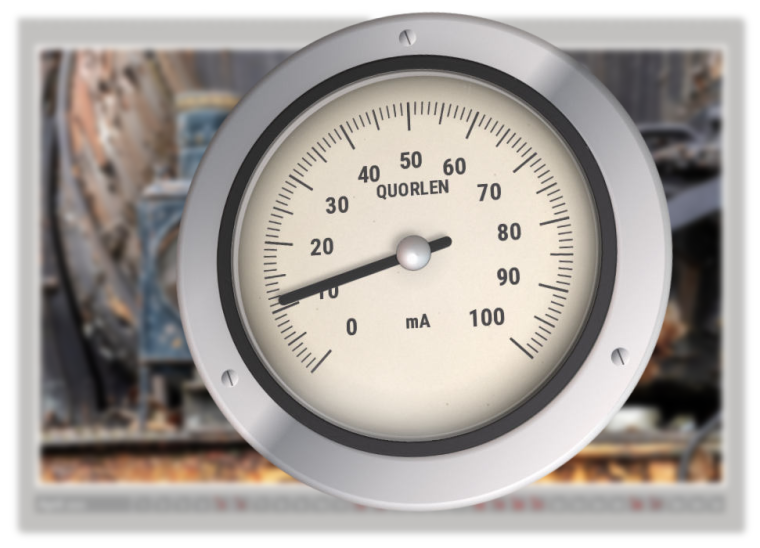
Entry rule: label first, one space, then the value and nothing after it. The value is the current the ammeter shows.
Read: 11 mA
